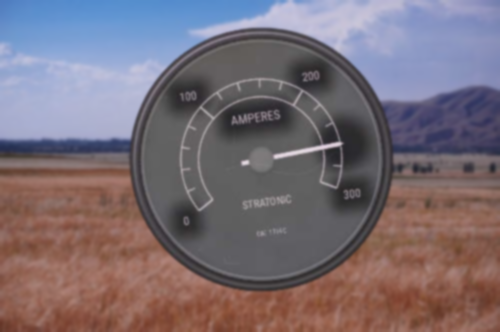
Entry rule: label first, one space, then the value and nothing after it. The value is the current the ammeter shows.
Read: 260 A
